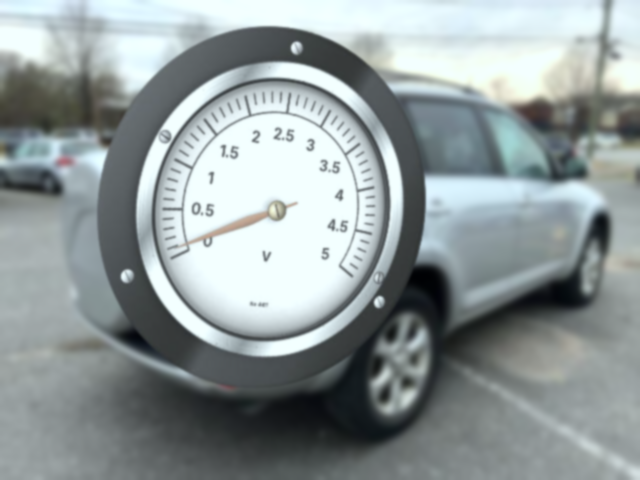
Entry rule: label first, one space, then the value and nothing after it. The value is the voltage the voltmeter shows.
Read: 0.1 V
